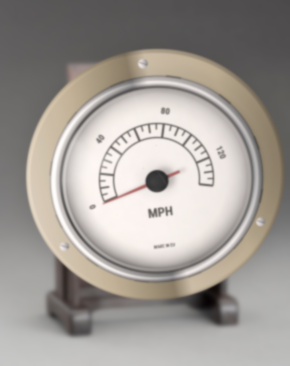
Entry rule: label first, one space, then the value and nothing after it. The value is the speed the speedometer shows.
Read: 0 mph
